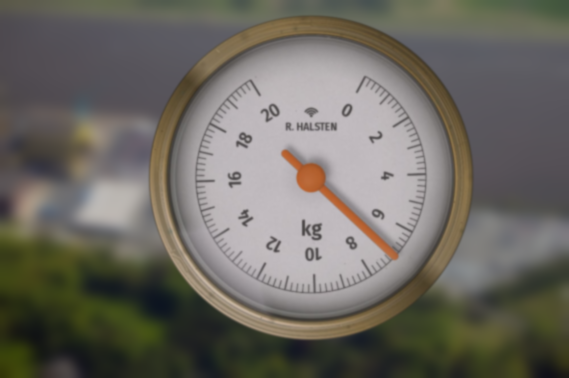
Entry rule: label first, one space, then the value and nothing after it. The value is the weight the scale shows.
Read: 7 kg
